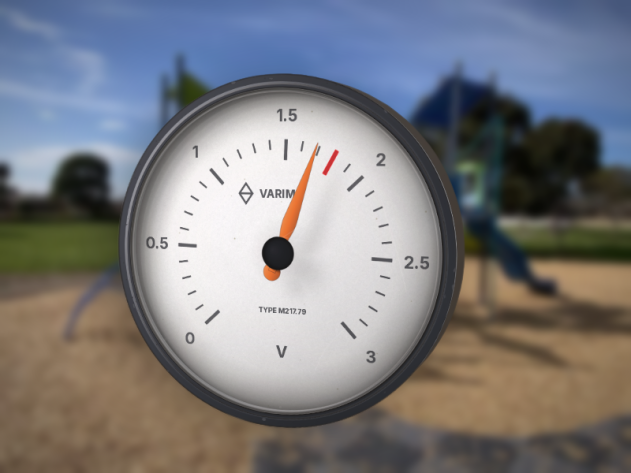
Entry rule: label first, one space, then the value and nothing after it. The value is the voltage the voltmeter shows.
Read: 1.7 V
